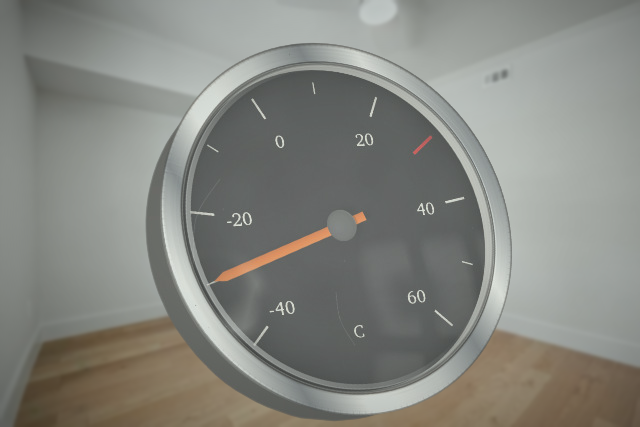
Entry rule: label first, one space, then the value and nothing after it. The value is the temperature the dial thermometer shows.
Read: -30 °C
